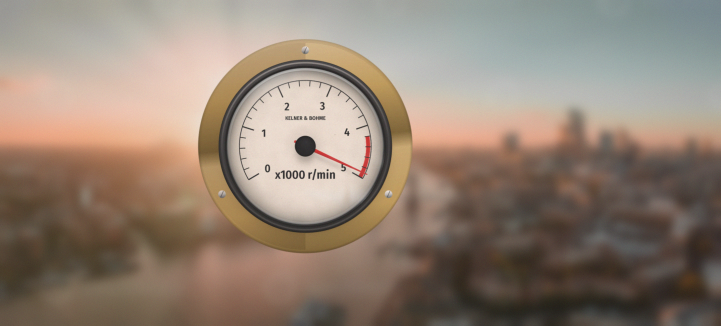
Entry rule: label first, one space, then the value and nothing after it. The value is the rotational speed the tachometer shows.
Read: 4900 rpm
